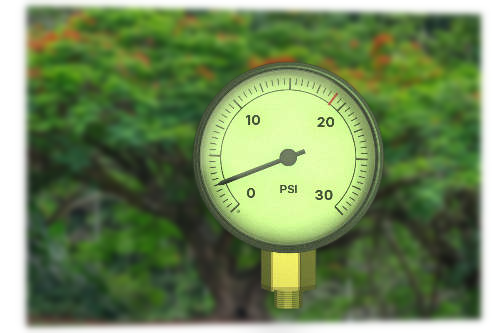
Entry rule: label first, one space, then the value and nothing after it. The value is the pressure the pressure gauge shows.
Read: 2.5 psi
